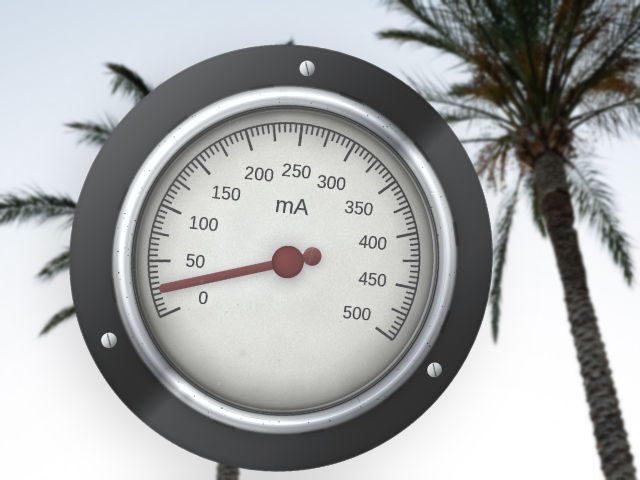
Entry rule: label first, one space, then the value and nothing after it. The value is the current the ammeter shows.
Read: 25 mA
